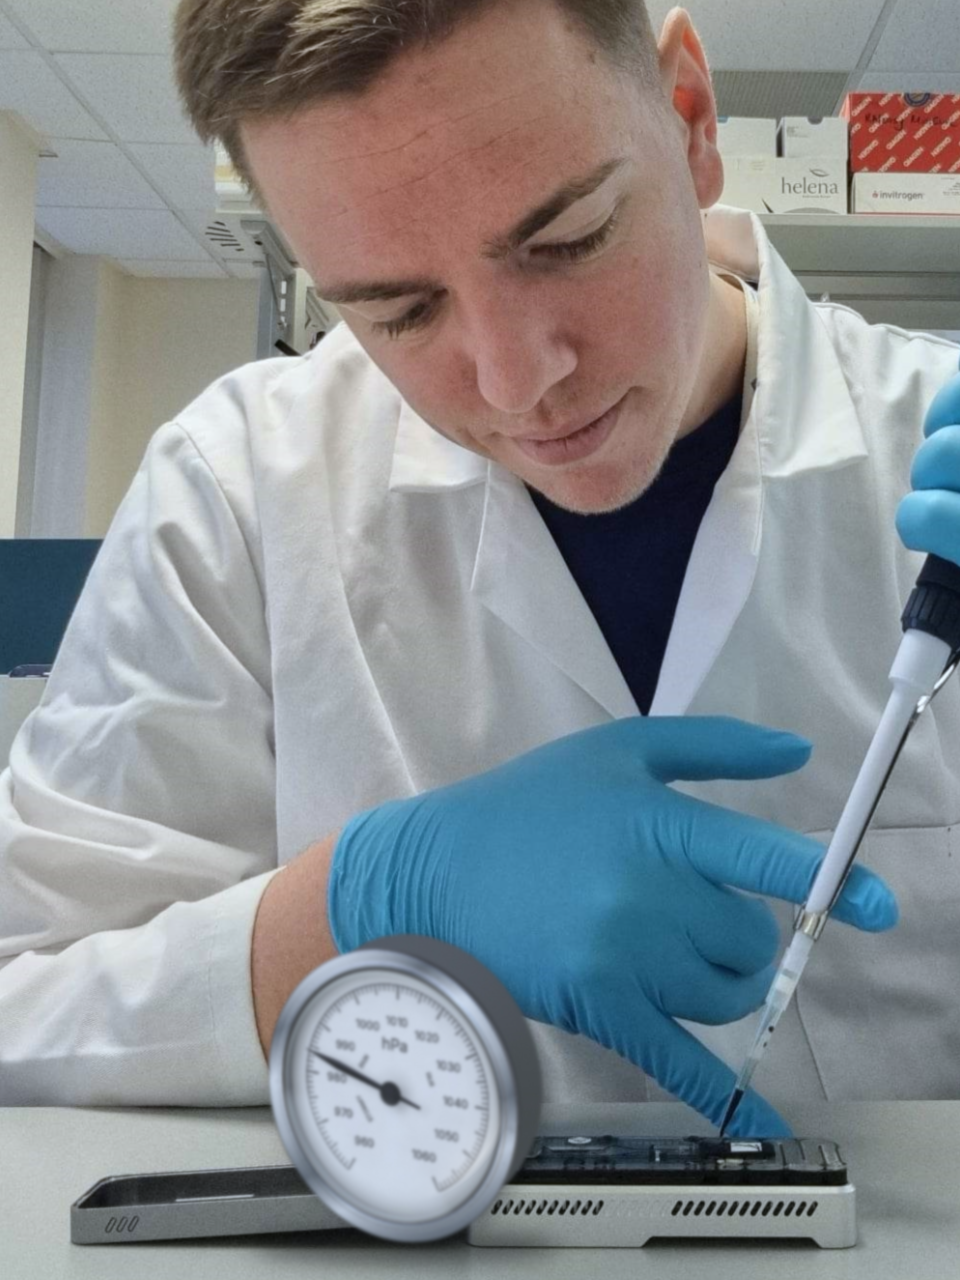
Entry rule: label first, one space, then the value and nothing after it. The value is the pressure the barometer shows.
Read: 985 hPa
